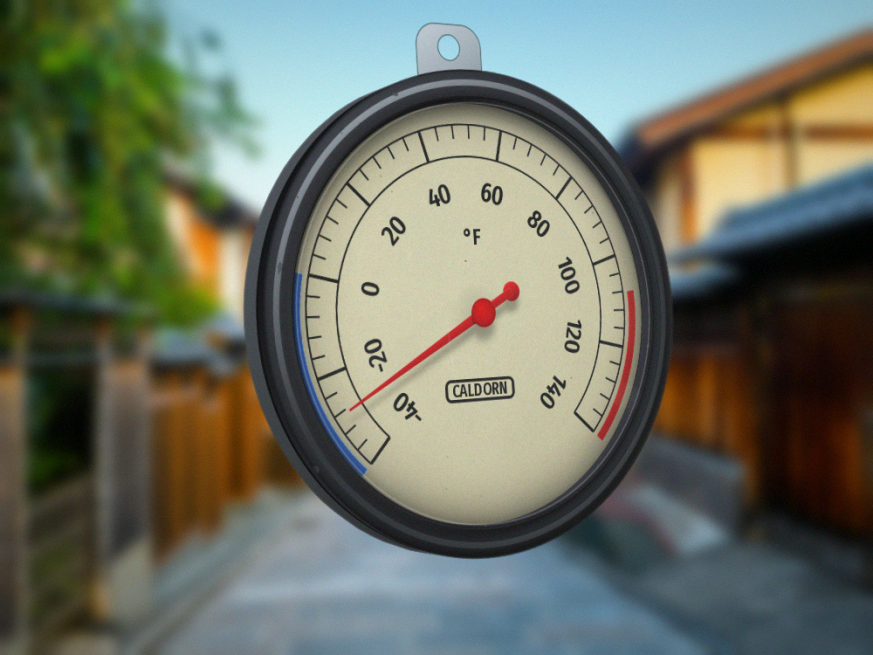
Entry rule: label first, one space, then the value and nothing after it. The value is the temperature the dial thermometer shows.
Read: -28 °F
